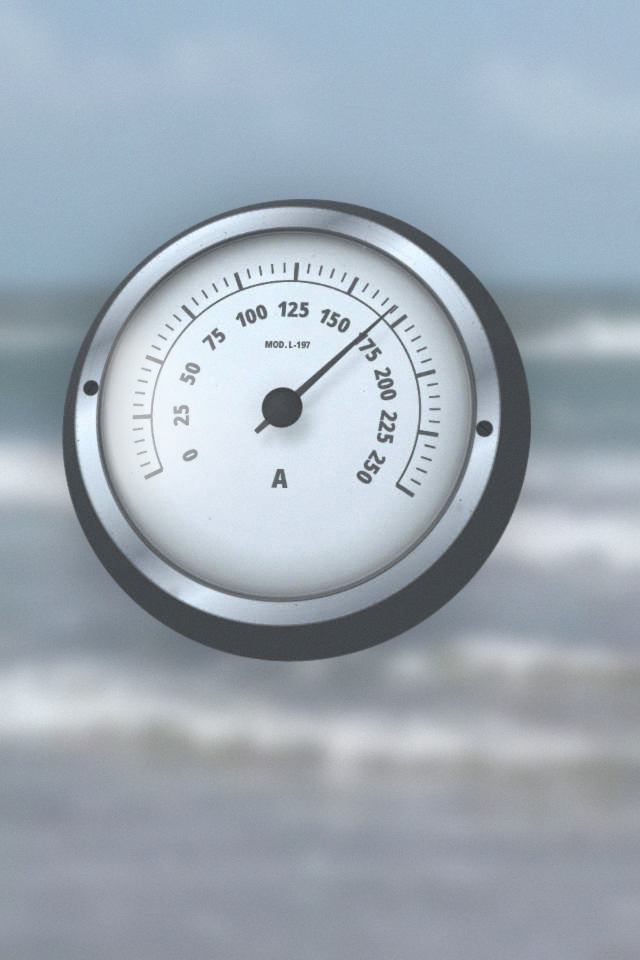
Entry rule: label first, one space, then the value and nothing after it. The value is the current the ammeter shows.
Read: 170 A
